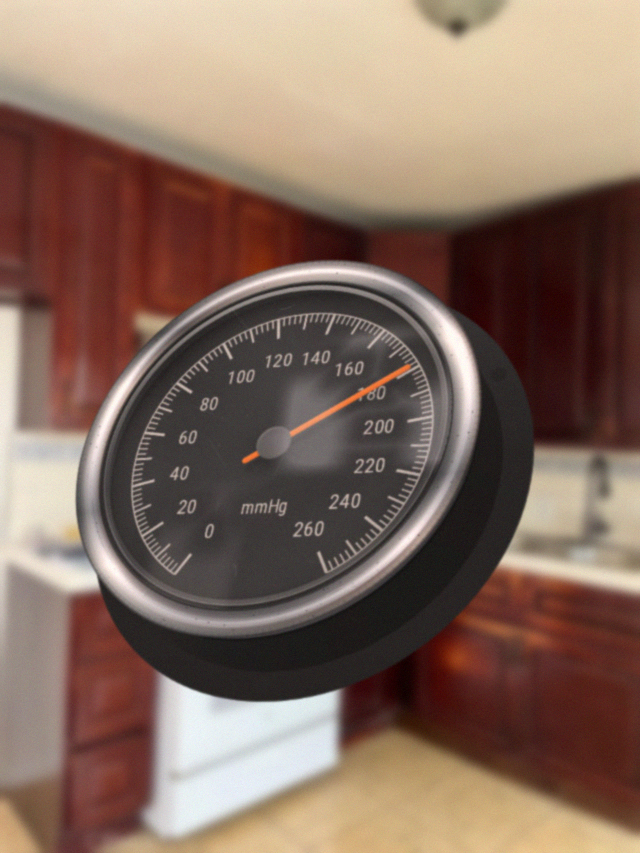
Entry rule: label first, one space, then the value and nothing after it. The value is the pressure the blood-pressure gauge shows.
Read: 180 mmHg
